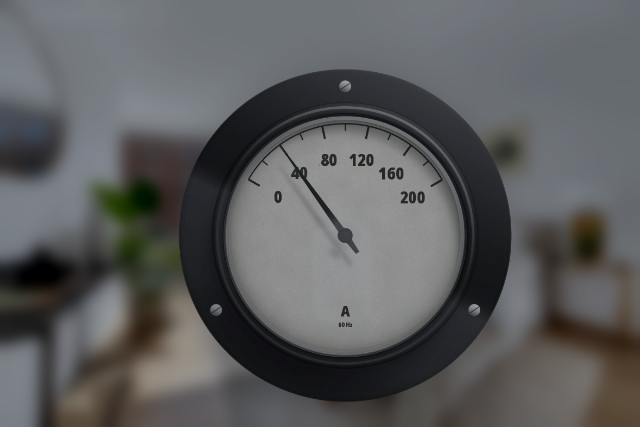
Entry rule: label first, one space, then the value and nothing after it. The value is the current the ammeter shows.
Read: 40 A
